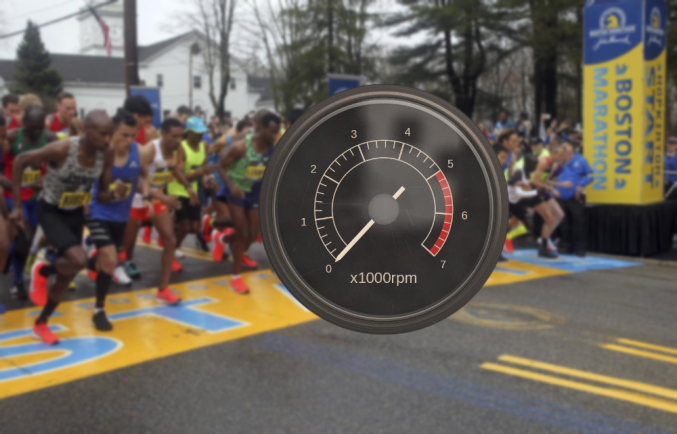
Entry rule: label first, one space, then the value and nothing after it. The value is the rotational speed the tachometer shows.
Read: 0 rpm
